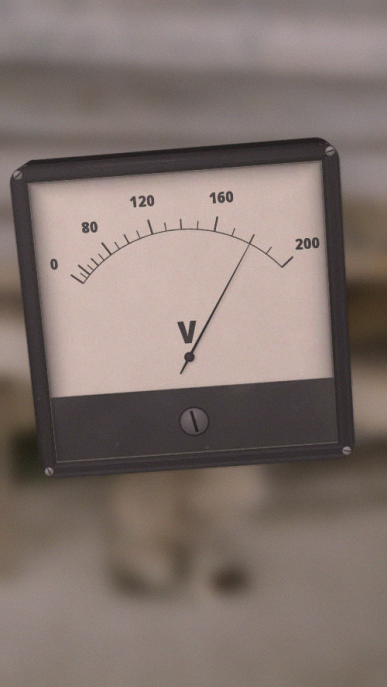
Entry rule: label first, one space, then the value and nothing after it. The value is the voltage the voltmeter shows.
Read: 180 V
